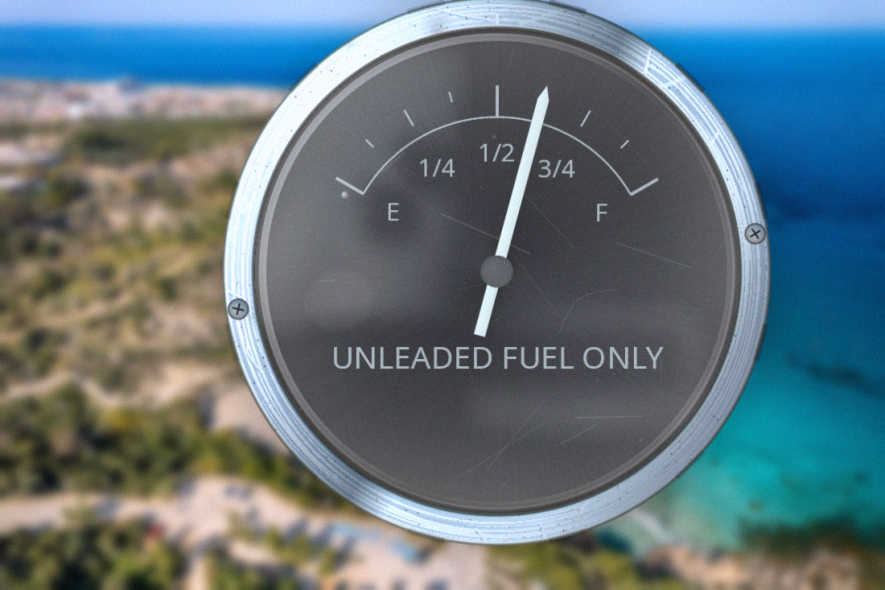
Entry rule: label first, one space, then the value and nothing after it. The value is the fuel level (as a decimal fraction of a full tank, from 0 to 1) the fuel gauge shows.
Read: 0.625
